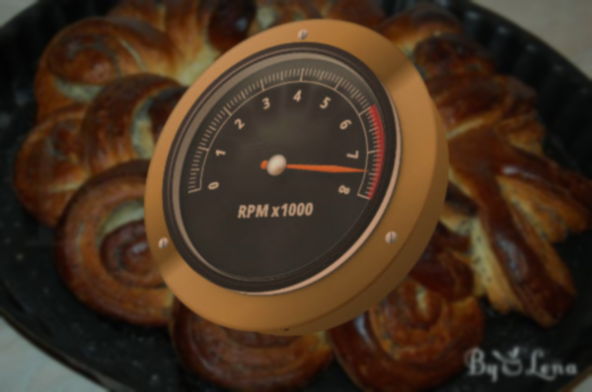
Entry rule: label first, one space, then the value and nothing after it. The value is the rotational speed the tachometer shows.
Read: 7500 rpm
